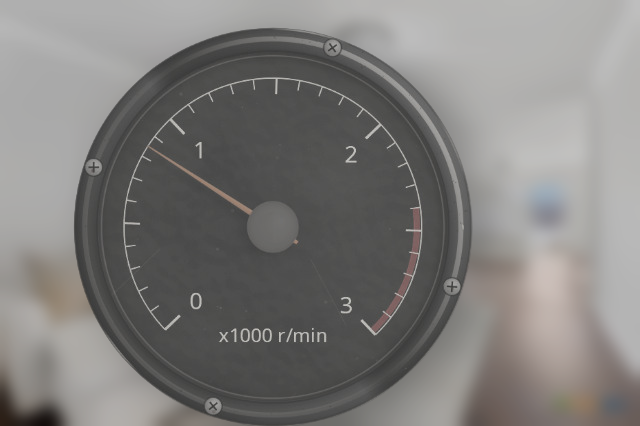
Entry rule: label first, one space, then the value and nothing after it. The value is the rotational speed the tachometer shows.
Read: 850 rpm
